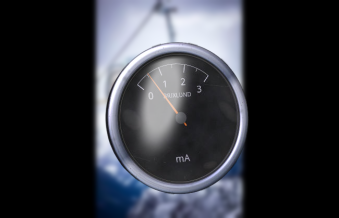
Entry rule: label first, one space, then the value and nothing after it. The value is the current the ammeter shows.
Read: 0.5 mA
